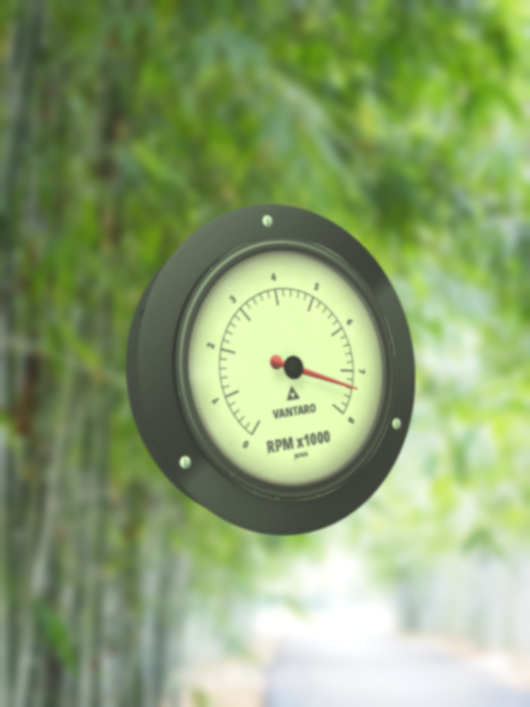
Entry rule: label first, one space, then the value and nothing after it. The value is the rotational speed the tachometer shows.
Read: 7400 rpm
